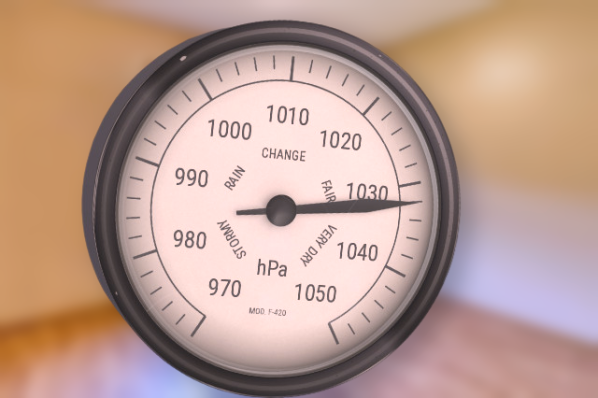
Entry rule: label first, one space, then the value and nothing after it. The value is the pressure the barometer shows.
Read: 1032 hPa
